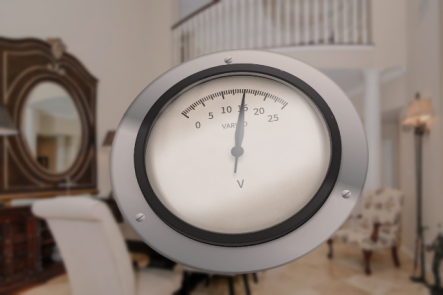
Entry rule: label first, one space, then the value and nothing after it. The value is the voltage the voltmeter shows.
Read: 15 V
